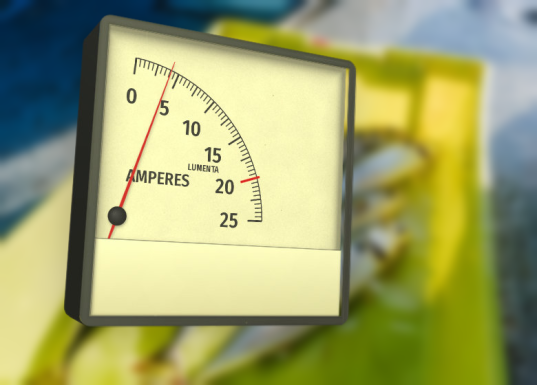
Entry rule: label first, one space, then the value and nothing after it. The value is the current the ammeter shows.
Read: 4 A
